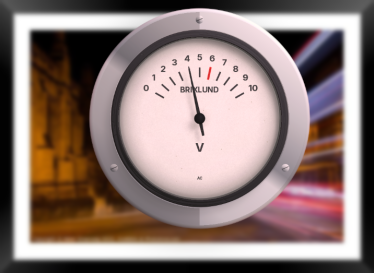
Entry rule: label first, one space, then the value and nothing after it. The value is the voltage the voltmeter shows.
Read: 4 V
